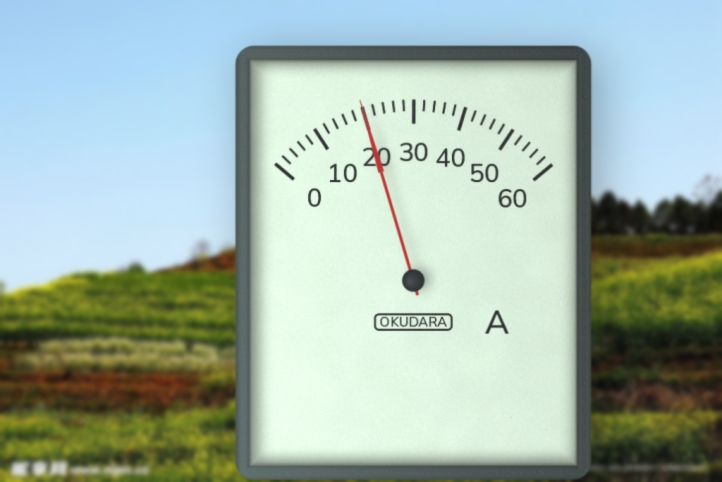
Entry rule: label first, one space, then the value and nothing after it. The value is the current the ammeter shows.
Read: 20 A
